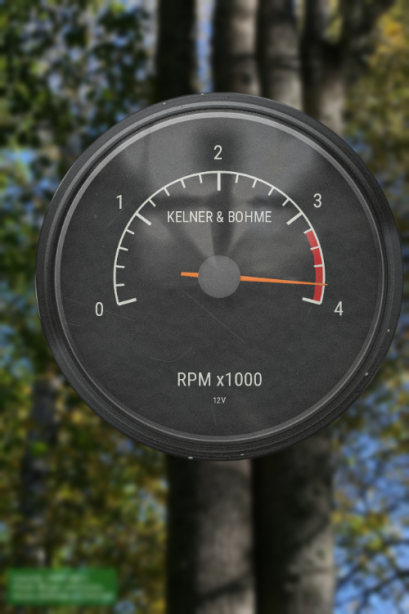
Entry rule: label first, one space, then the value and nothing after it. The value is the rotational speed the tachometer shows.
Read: 3800 rpm
